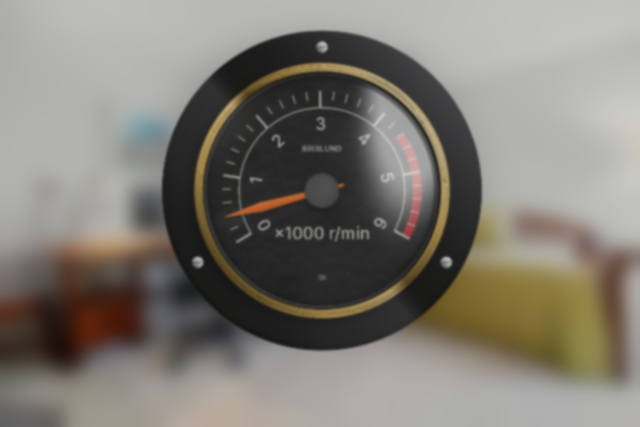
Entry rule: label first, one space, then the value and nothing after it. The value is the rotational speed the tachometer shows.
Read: 400 rpm
